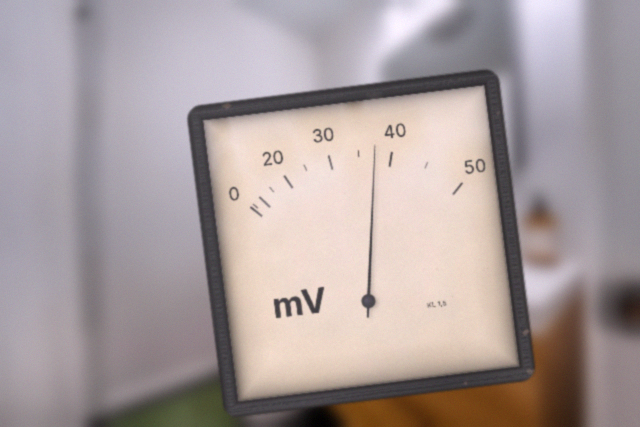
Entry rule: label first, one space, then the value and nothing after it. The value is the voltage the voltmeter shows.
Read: 37.5 mV
